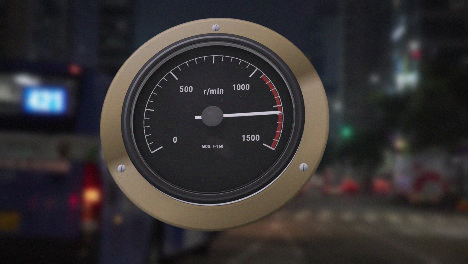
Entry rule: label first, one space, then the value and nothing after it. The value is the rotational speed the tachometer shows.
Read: 1300 rpm
